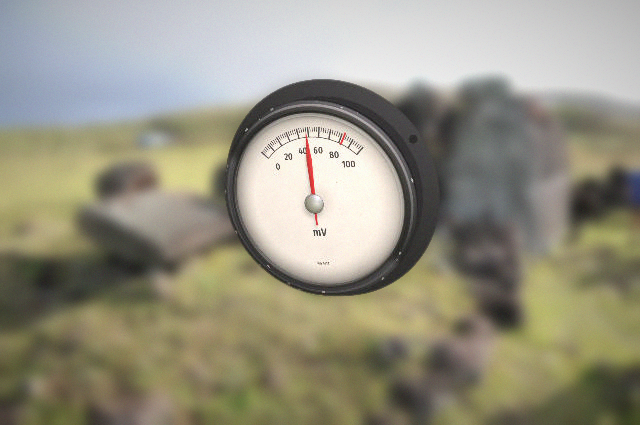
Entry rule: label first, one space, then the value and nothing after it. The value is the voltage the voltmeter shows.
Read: 50 mV
